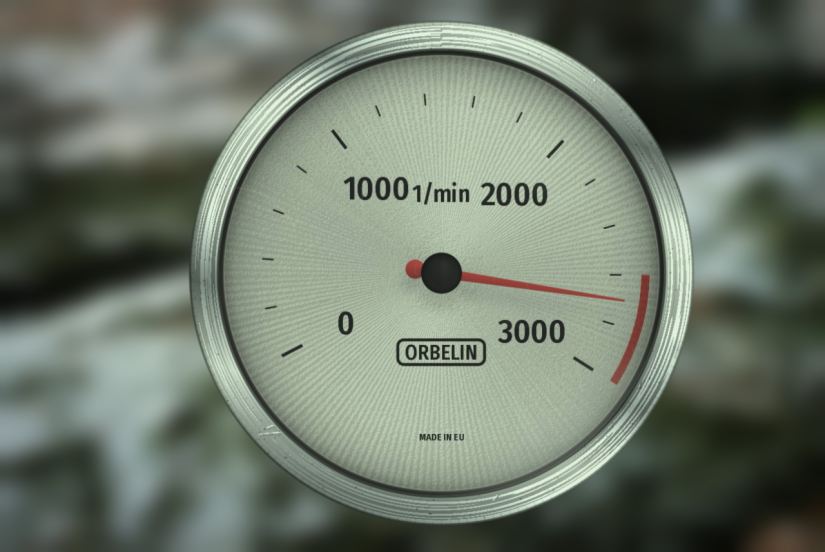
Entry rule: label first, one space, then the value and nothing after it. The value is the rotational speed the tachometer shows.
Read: 2700 rpm
